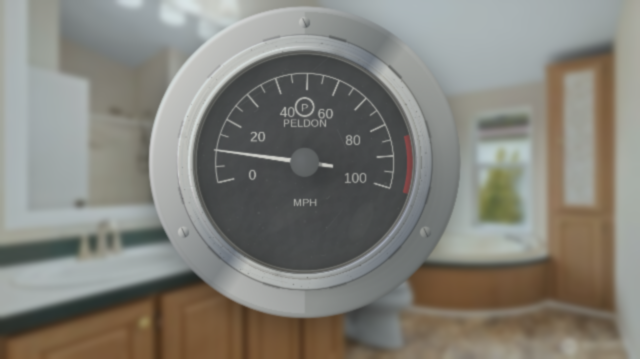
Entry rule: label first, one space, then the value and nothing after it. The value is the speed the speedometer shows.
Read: 10 mph
